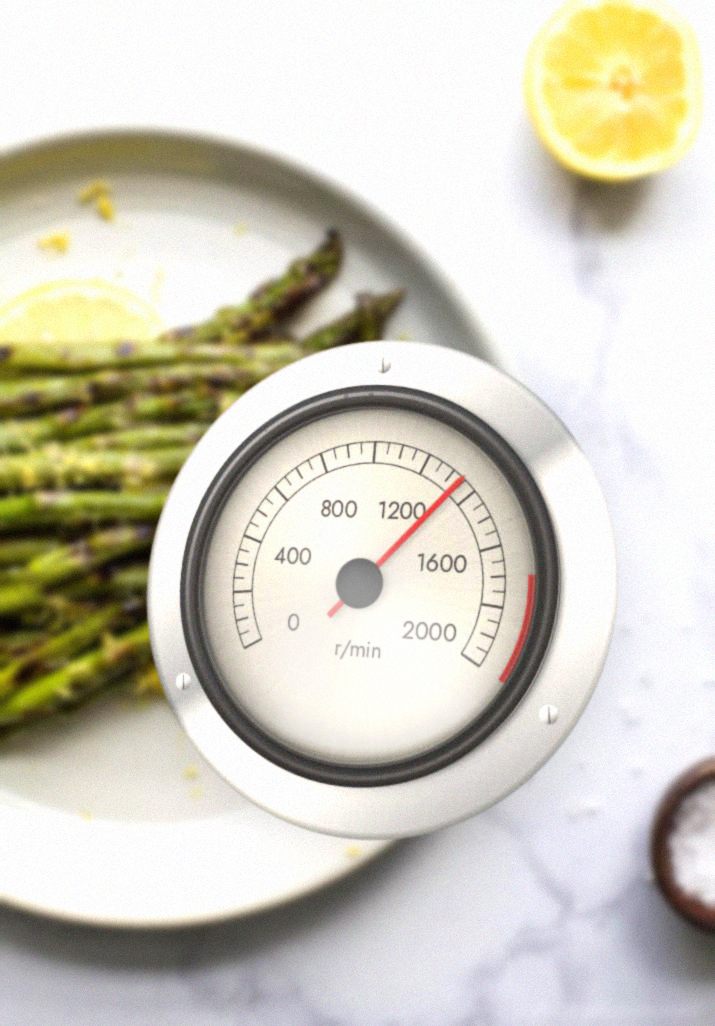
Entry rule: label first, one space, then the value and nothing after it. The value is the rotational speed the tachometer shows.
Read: 1350 rpm
